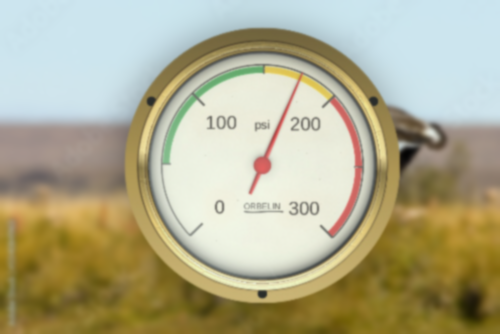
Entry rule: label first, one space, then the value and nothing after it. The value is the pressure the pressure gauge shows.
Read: 175 psi
